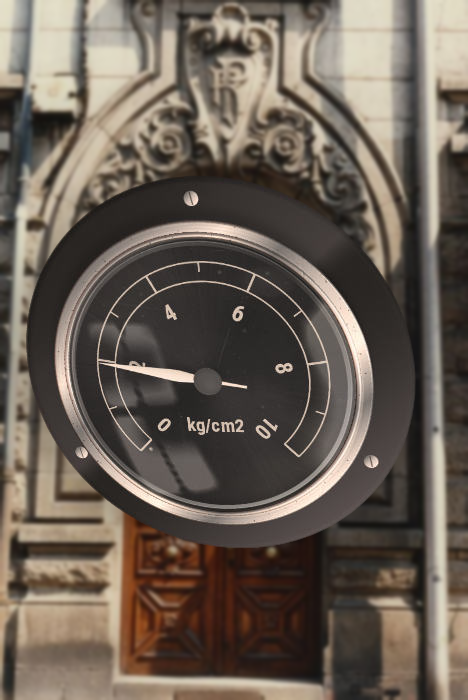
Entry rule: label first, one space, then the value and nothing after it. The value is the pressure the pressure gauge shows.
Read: 2 kg/cm²
